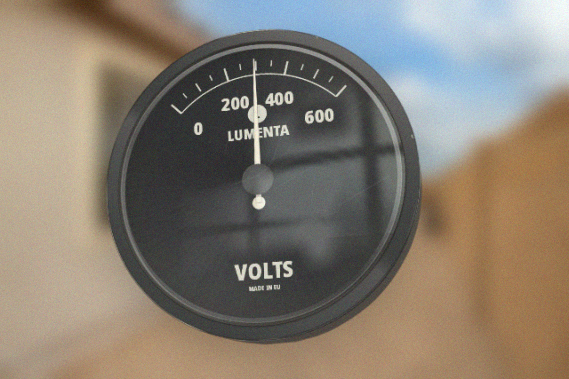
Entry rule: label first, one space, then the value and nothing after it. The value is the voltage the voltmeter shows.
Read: 300 V
